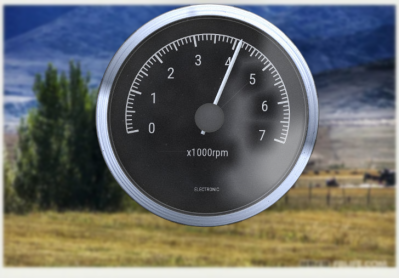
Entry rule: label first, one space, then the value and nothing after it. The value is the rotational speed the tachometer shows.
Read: 4100 rpm
